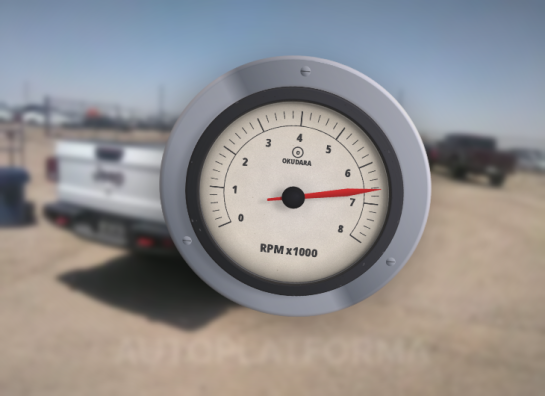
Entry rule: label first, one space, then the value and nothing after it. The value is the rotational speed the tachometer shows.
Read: 6600 rpm
